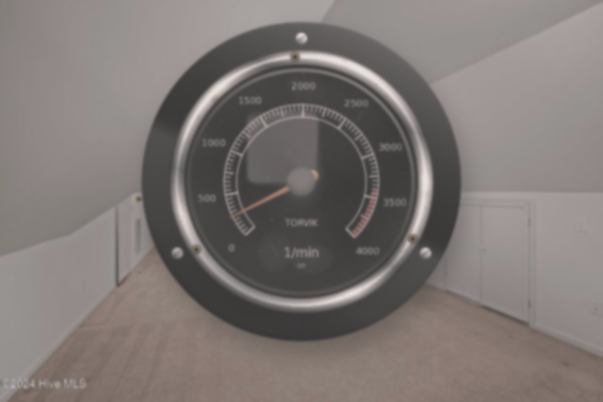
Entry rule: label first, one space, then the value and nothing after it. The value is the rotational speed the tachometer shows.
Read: 250 rpm
